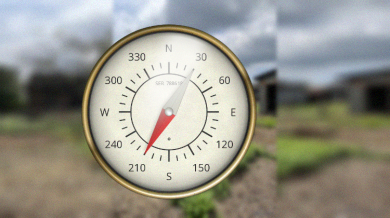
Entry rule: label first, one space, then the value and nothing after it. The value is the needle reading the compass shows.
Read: 210 °
